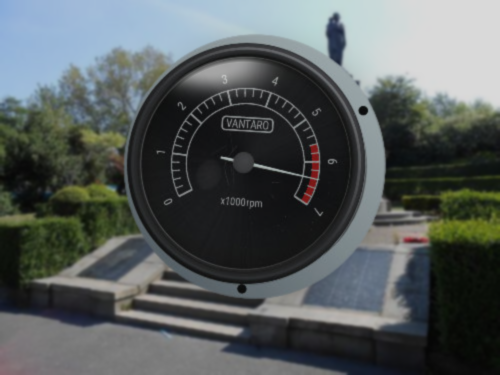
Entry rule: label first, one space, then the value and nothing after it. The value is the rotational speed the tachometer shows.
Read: 6400 rpm
